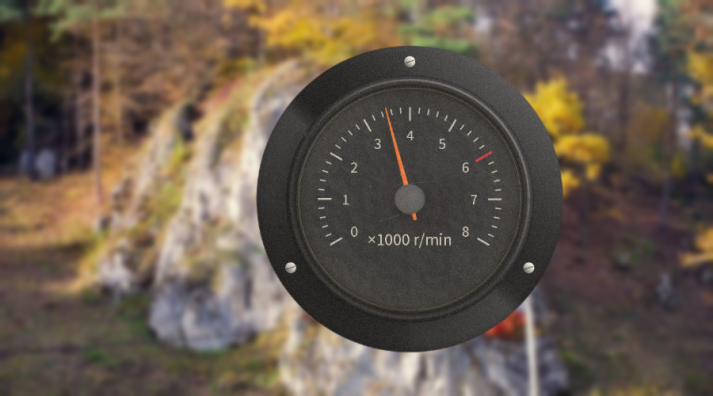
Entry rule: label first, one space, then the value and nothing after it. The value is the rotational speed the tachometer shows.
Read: 3500 rpm
